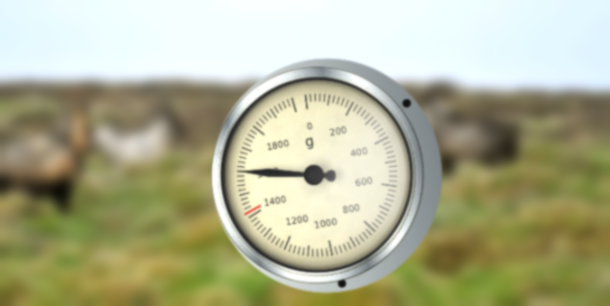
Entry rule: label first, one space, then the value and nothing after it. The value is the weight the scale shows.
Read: 1600 g
